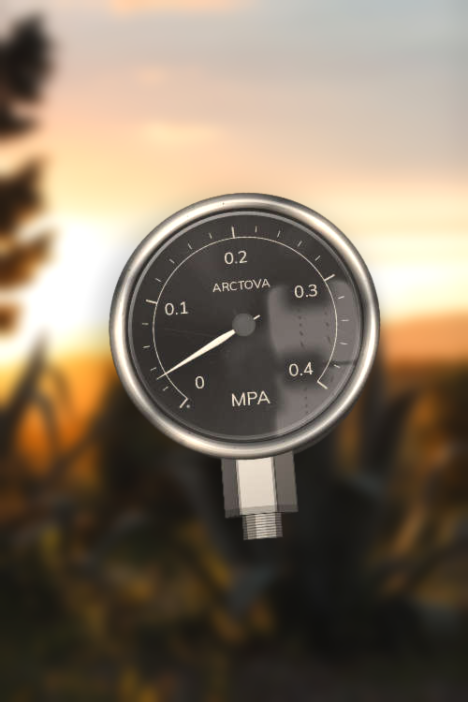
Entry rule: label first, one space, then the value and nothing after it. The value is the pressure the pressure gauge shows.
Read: 0.03 MPa
